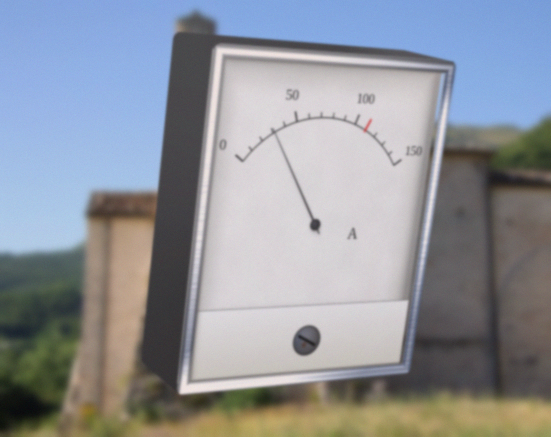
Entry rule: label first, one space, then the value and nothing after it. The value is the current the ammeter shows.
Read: 30 A
